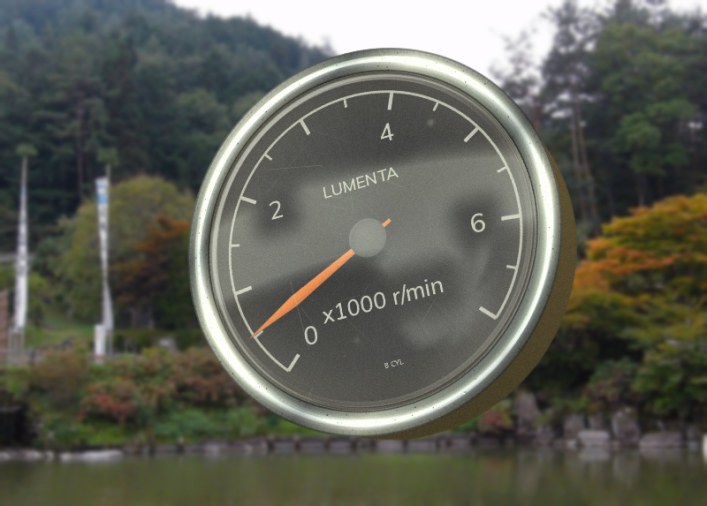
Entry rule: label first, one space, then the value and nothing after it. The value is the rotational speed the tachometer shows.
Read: 500 rpm
